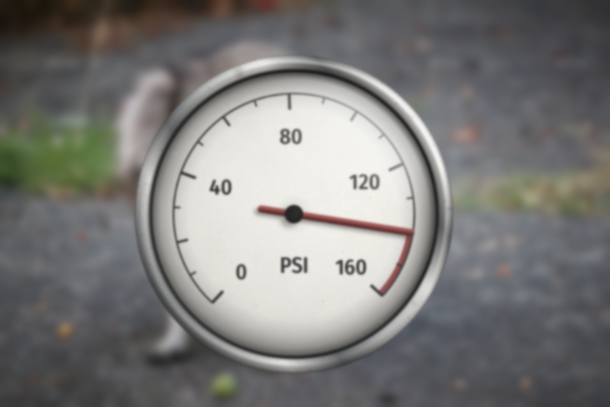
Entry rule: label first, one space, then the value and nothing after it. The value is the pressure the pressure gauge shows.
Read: 140 psi
